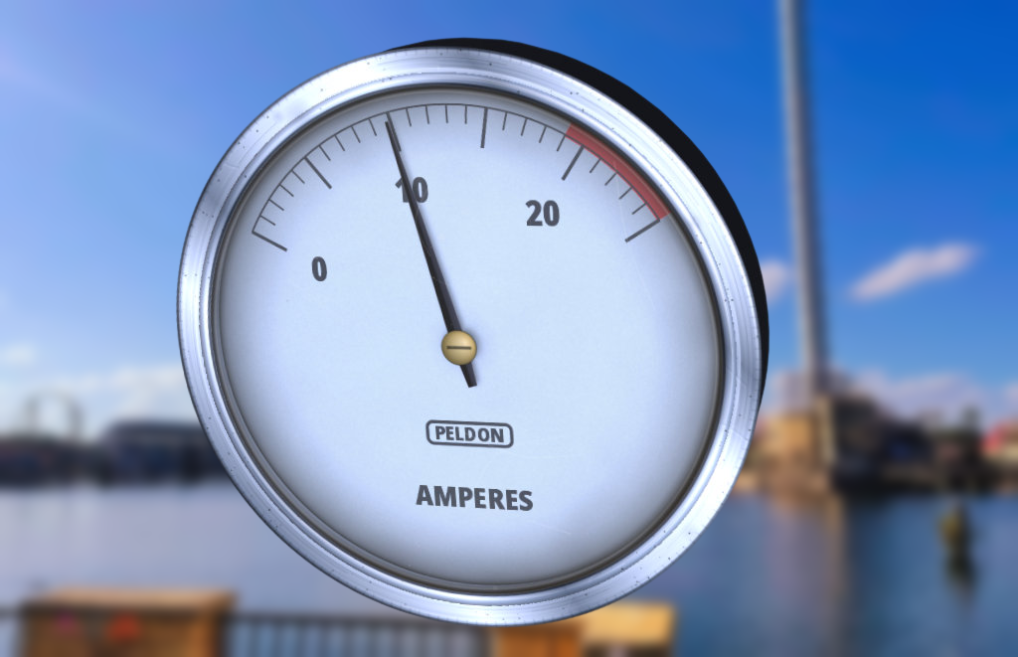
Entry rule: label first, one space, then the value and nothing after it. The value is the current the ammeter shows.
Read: 10 A
